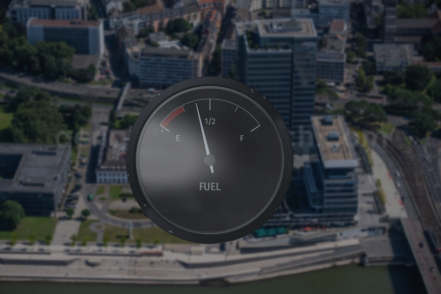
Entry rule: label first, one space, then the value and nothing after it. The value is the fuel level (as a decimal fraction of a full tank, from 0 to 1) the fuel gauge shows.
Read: 0.375
